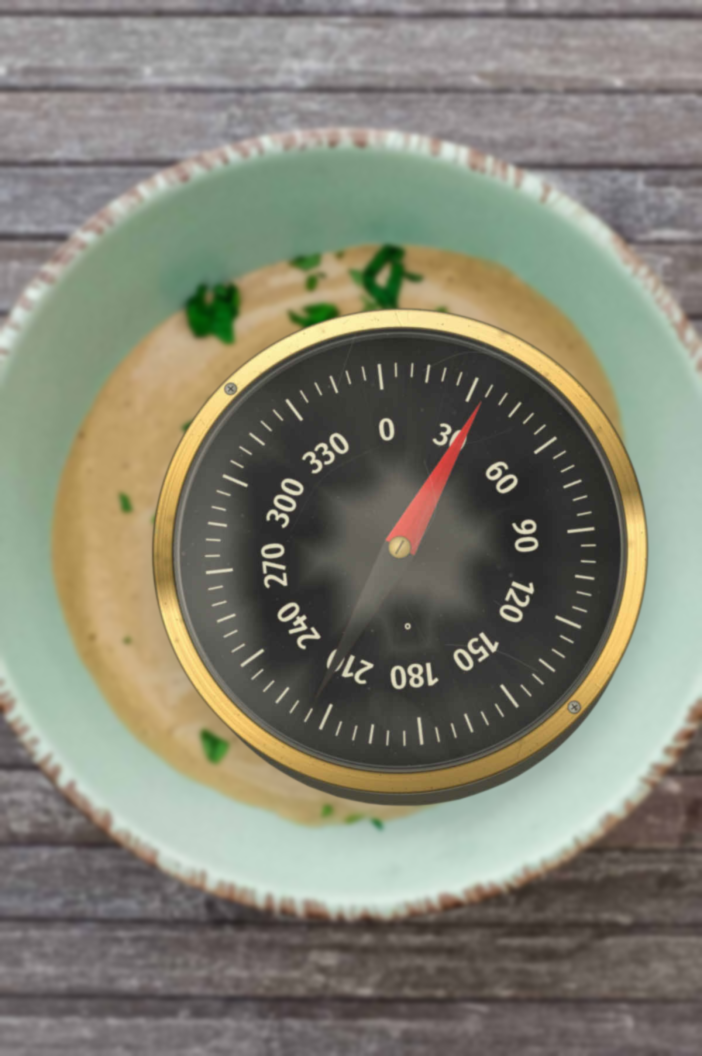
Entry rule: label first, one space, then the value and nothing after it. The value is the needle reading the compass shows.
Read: 35 °
